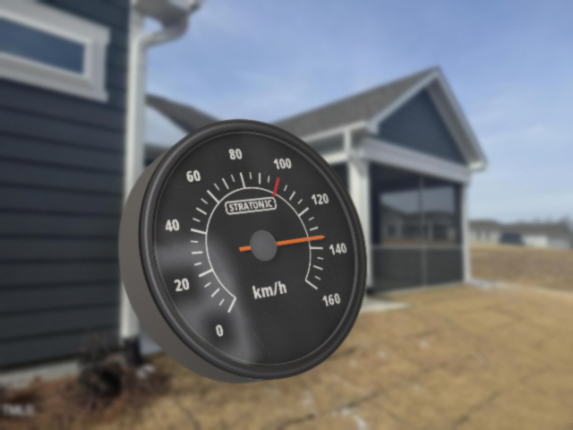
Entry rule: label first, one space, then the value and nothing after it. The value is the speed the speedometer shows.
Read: 135 km/h
